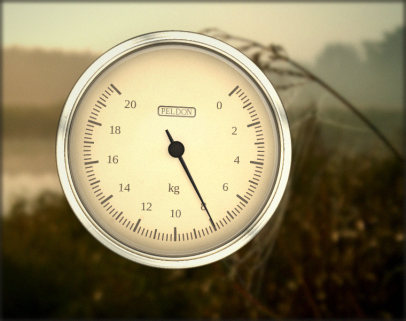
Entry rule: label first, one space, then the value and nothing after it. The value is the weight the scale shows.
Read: 8 kg
